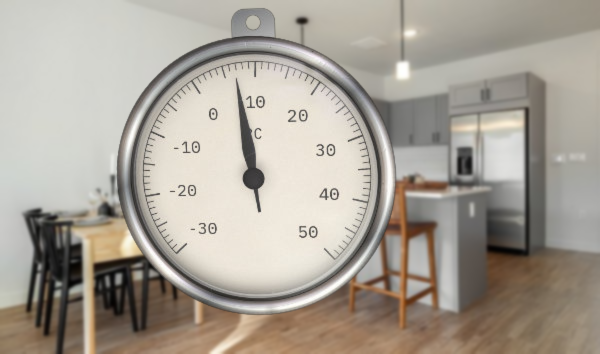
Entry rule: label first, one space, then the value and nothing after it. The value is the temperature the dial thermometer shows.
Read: 7 °C
